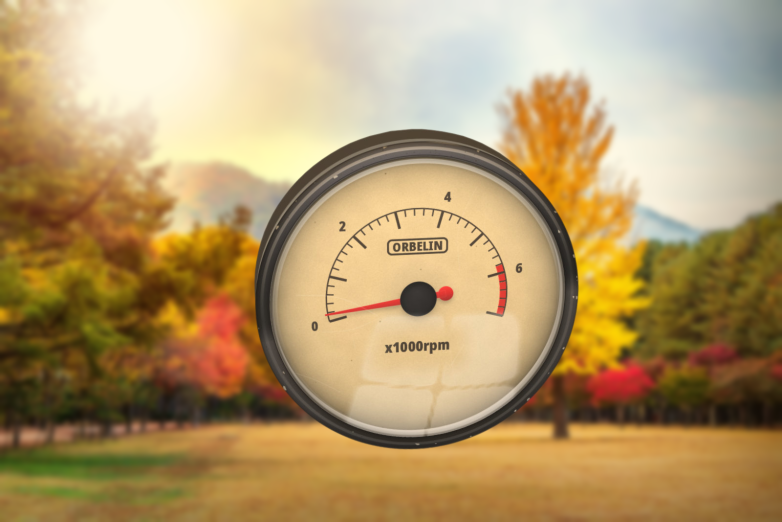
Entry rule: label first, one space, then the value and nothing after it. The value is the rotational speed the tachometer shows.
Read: 200 rpm
